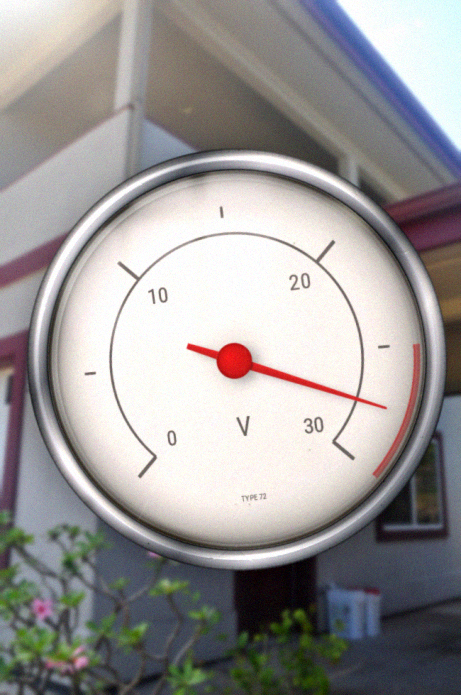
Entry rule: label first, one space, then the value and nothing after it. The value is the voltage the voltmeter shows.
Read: 27.5 V
